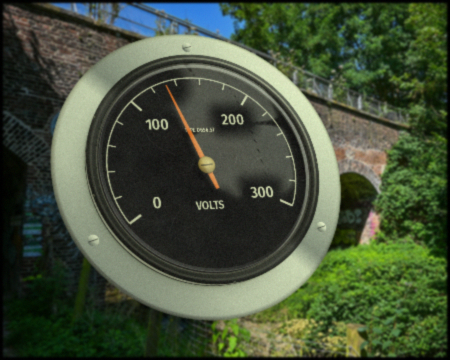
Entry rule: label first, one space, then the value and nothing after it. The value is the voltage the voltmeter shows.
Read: 130 V
